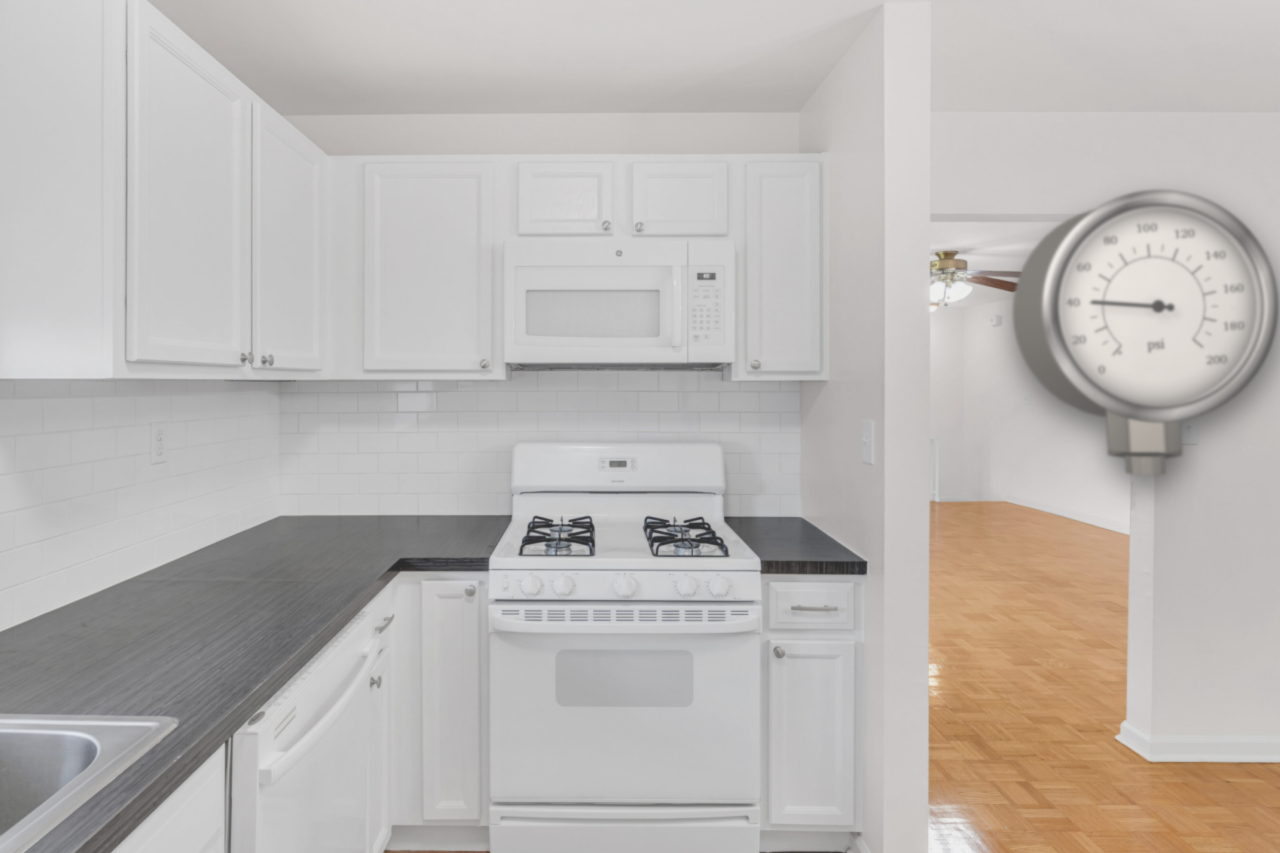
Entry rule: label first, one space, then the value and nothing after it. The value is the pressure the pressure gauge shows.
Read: 40 psi
